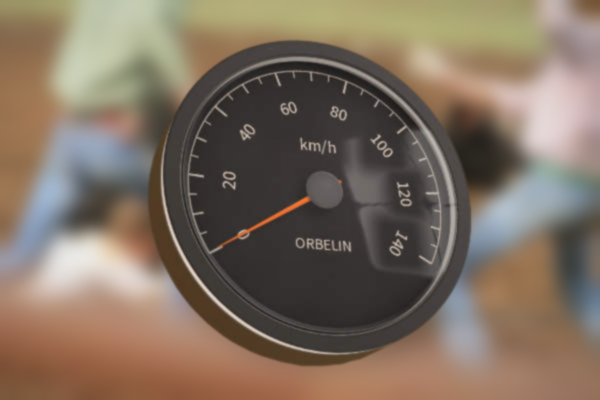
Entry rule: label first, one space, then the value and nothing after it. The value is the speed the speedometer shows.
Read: 0 km/h
